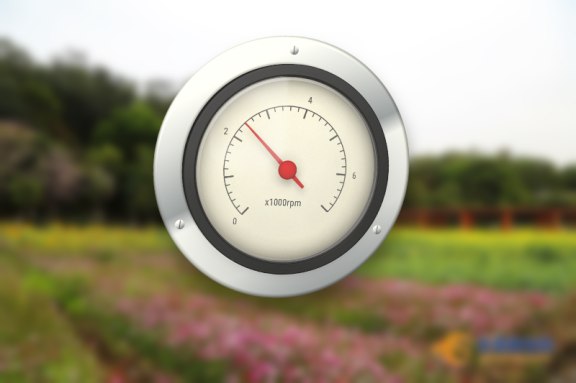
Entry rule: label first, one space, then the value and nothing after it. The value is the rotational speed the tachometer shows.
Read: 2400 rpm
